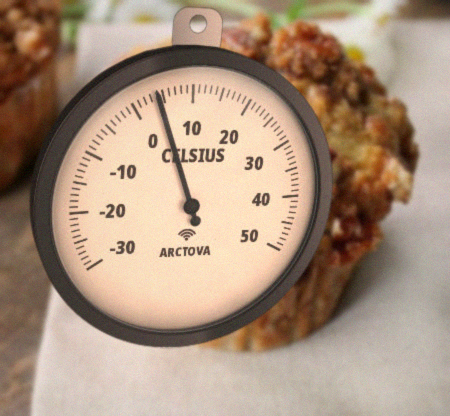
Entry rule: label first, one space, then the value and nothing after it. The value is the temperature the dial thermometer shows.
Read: 4 °C
